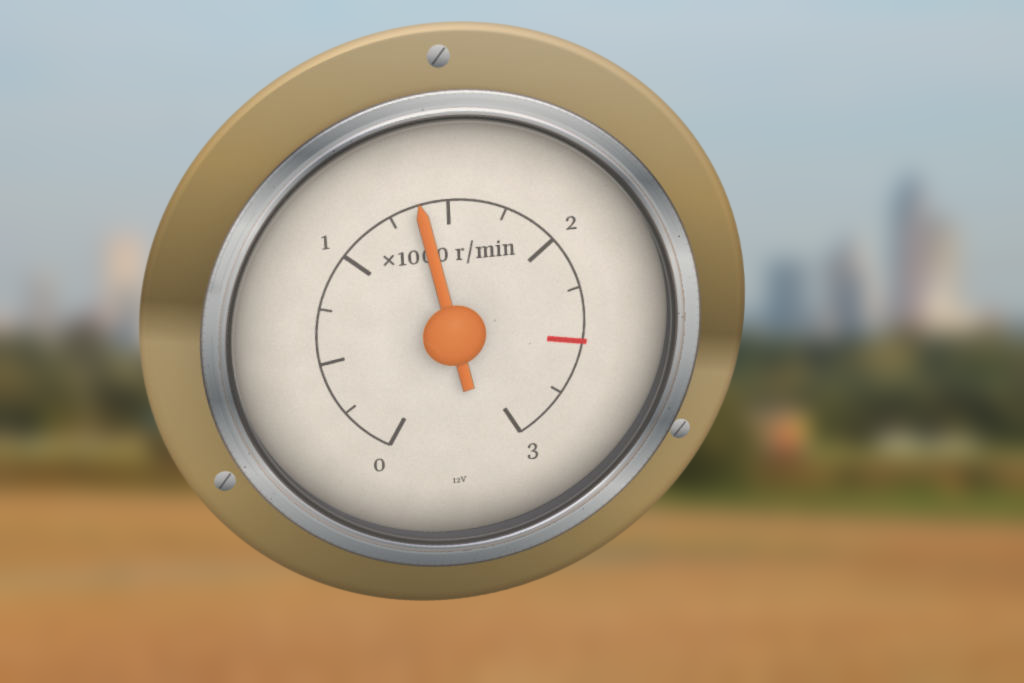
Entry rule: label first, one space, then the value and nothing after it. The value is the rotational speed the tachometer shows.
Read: 1375 rpm
